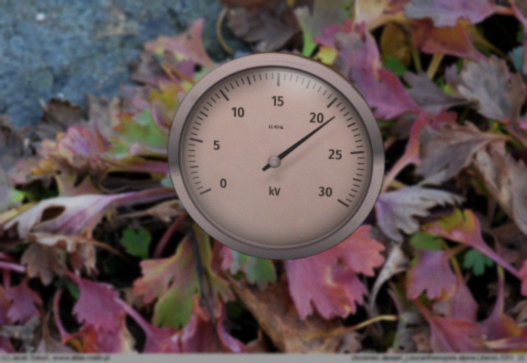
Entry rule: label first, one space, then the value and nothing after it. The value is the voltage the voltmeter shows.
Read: 21 kV
